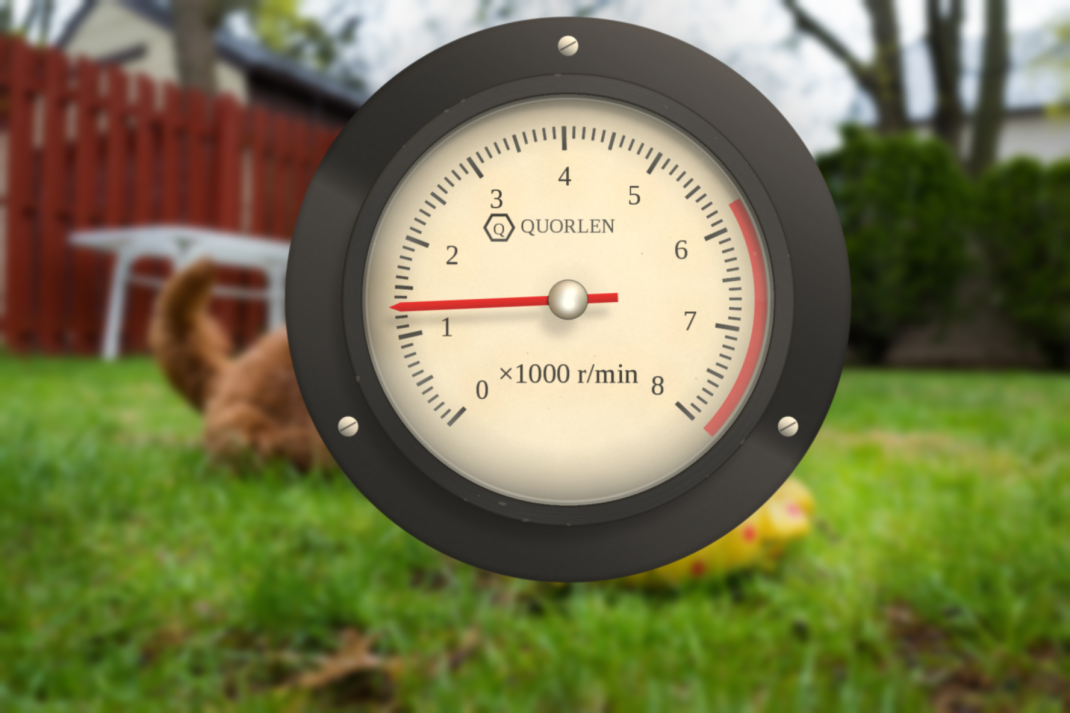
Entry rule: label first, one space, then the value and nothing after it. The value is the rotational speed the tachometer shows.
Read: 1300 rpm
